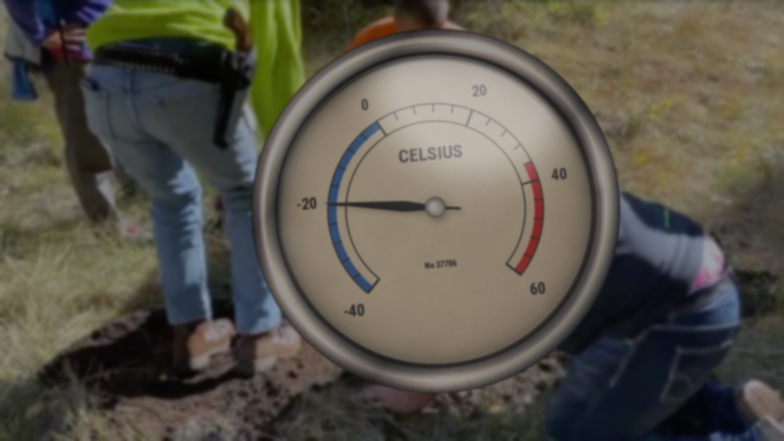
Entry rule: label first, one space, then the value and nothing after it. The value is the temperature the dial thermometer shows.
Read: -20 °C
